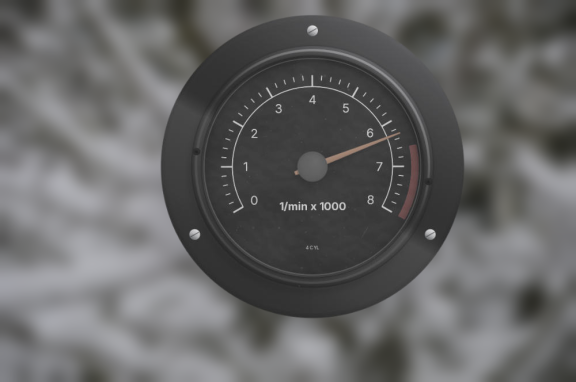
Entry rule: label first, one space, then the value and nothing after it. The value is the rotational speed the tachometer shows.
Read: 6300 rpm
